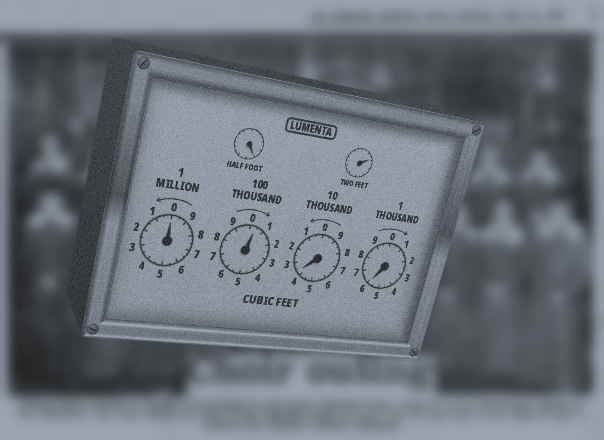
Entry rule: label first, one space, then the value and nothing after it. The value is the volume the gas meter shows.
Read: 3600 ft³
